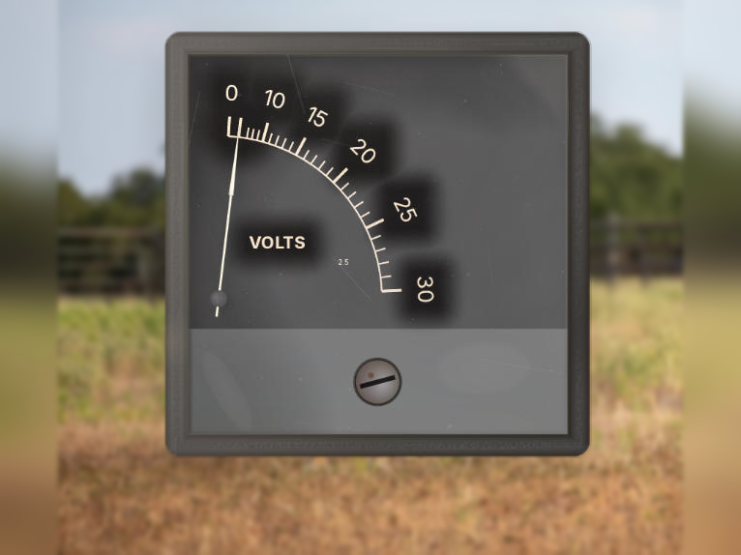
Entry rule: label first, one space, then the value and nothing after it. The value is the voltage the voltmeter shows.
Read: 5 V
